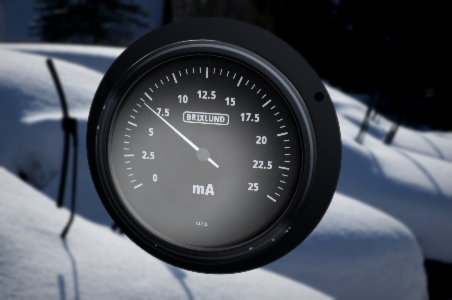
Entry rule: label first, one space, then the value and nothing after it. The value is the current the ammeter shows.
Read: 7 mA
